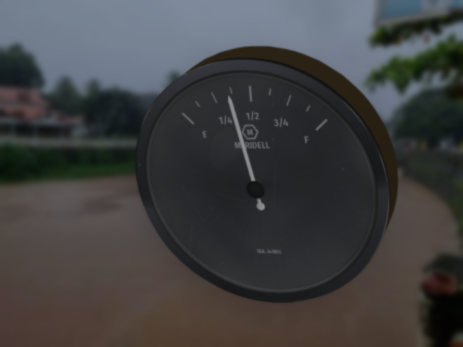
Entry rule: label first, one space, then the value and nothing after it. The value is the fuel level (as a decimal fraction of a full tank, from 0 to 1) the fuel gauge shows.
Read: 0.375
